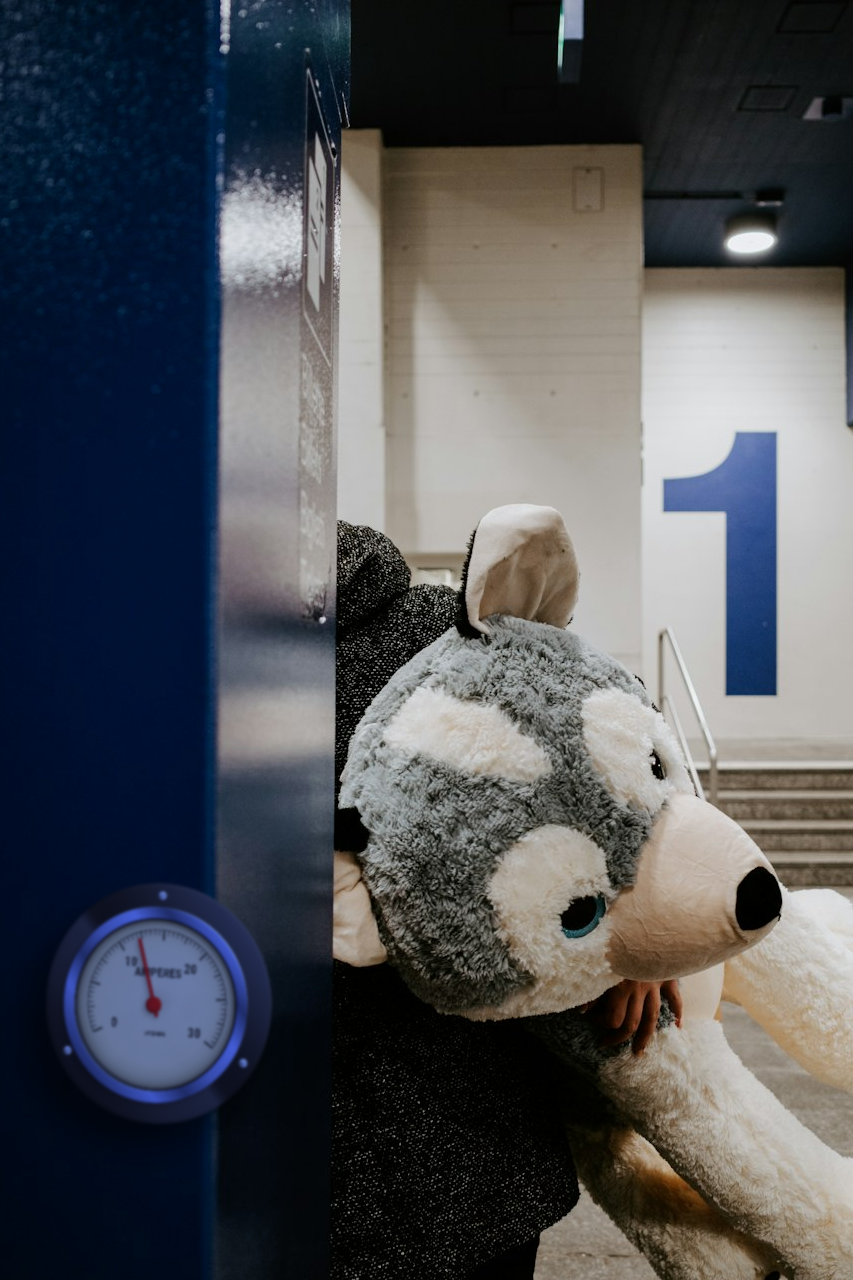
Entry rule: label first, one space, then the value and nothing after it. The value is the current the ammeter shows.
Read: 12.5 A
